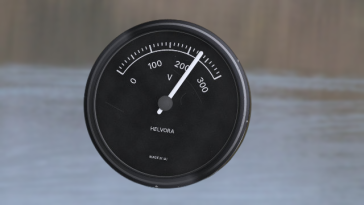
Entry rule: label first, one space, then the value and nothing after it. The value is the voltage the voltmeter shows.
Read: 230 V
